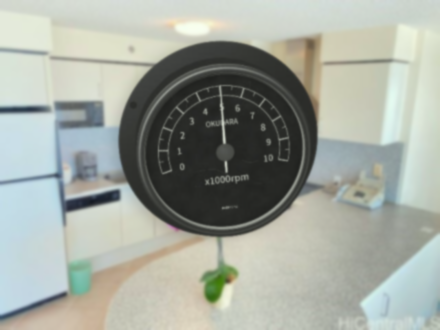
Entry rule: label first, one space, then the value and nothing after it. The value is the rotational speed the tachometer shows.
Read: 5000 rpm
